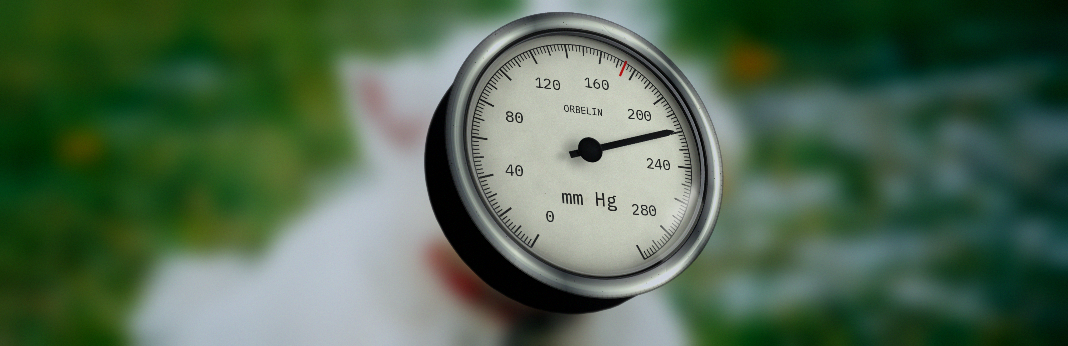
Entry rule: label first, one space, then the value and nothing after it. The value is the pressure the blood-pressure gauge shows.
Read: 220 mmHg
